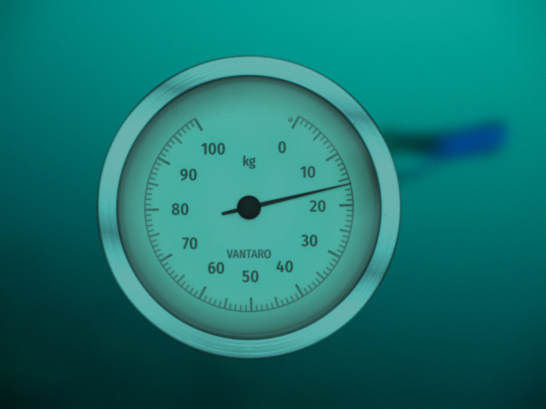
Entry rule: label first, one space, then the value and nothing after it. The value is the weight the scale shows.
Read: 16 kg
